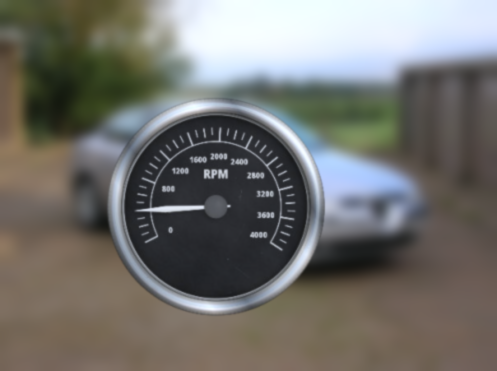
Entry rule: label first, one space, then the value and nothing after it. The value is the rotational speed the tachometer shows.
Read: 400 rpm
